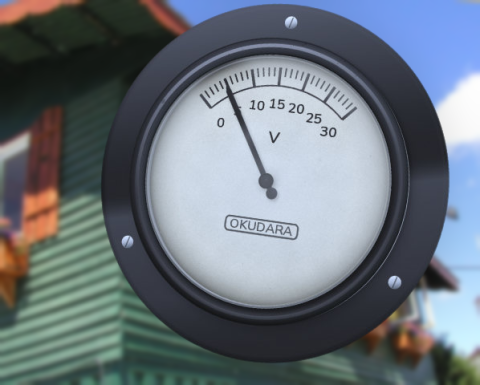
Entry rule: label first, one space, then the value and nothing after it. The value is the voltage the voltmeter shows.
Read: 5 V
